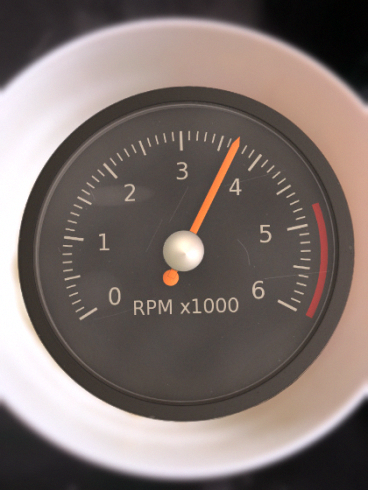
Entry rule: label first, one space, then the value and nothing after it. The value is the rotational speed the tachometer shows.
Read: 3700 rpm
